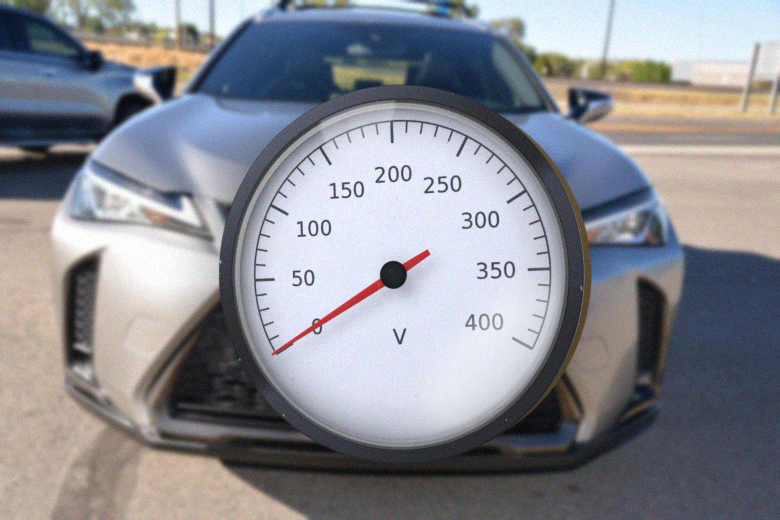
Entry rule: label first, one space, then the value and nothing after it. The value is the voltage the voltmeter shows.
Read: 0 V
